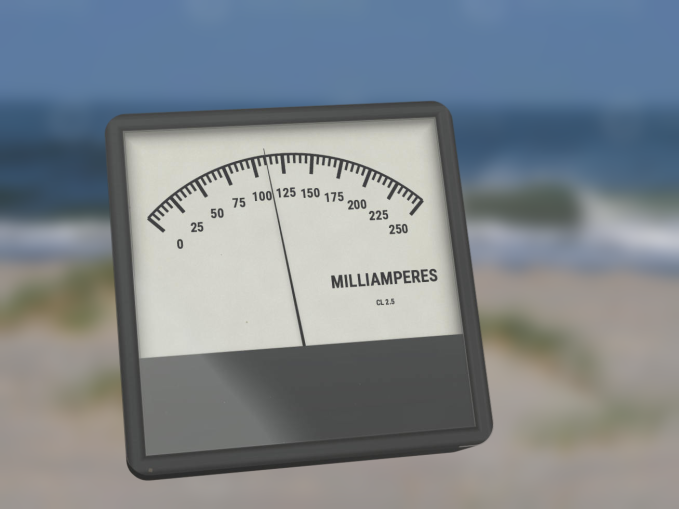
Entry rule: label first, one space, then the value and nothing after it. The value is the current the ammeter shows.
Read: 110 mA
